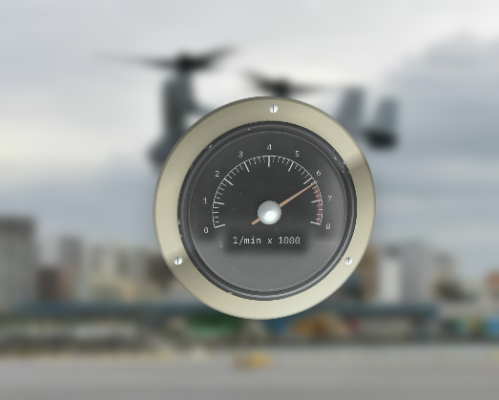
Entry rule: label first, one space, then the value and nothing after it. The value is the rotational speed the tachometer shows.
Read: 6200 rpm
